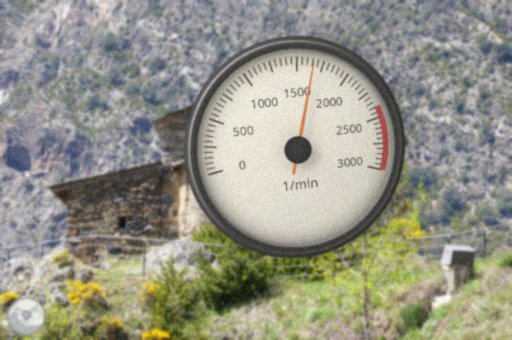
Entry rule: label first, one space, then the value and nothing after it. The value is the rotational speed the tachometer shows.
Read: 1650 rpm
